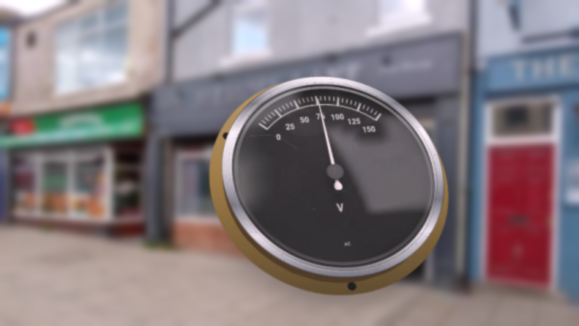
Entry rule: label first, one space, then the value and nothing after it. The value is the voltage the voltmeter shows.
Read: 75 V
